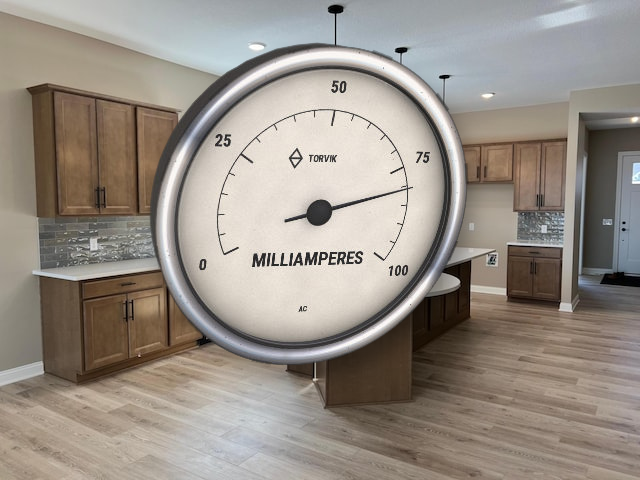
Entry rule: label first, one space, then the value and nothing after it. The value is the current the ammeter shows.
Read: 80 mA
